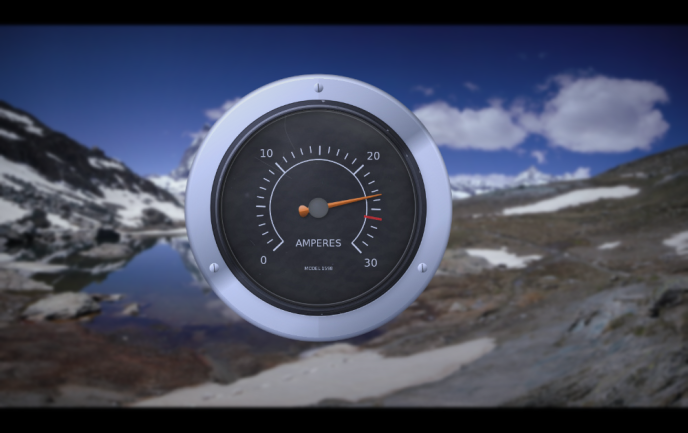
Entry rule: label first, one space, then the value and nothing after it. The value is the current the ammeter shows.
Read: 23.5 A
